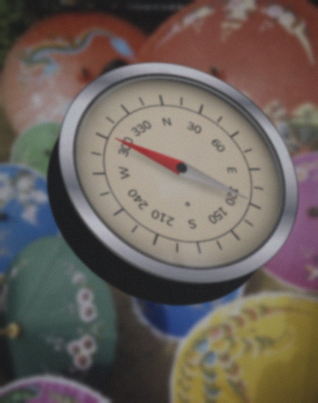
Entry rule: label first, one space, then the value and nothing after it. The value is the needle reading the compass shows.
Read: 300 °
